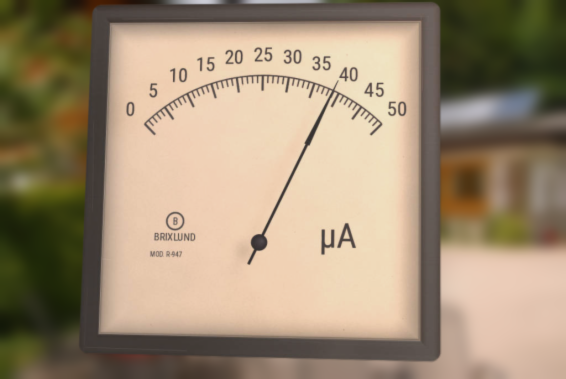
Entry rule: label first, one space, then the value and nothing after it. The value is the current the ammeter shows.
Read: 39 µA
